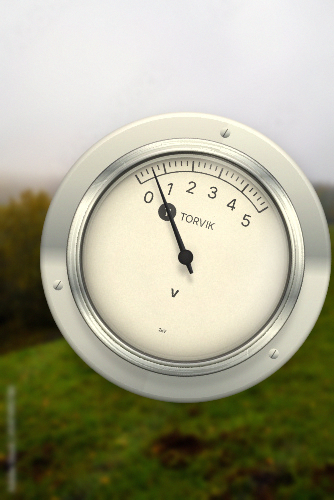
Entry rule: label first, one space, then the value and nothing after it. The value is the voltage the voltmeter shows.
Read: 0.6 V
